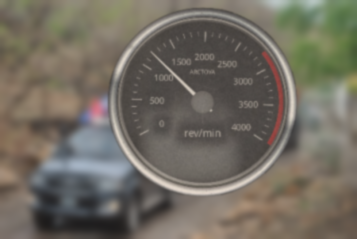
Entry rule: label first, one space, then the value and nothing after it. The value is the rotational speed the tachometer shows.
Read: 1200 rpm
